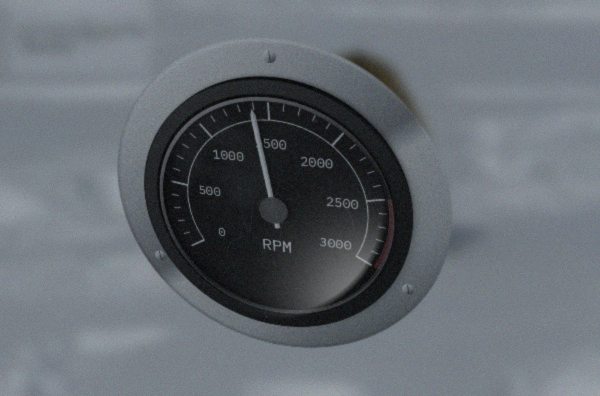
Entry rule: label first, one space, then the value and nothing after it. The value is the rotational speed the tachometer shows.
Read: 1400 rpm
